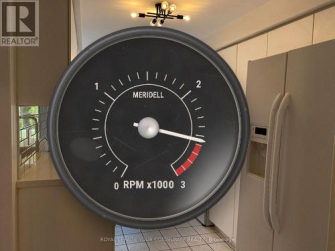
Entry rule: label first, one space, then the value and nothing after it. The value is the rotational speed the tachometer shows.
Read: 2550 rpm
